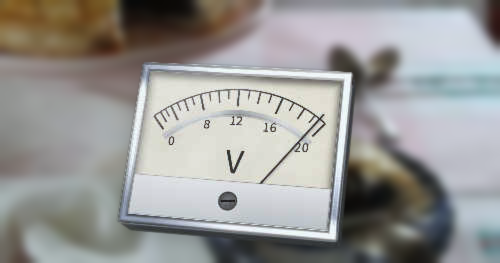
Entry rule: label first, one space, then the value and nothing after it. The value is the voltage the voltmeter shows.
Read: 19.5 V
